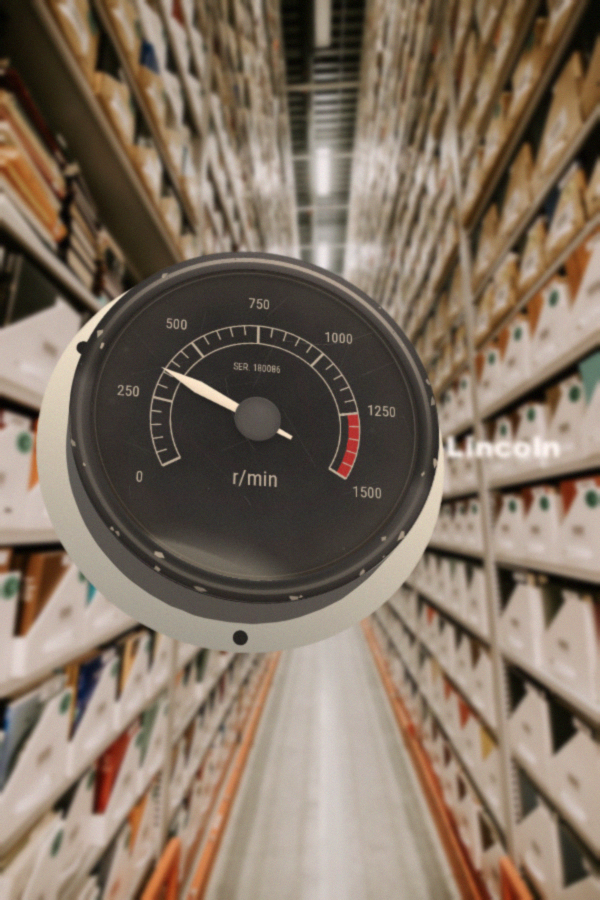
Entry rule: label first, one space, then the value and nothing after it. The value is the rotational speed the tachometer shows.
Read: 350 rpm
